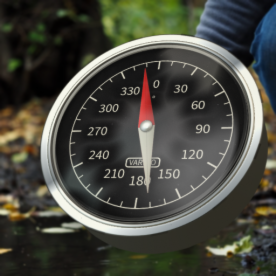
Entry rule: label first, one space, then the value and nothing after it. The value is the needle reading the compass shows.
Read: 350 °
